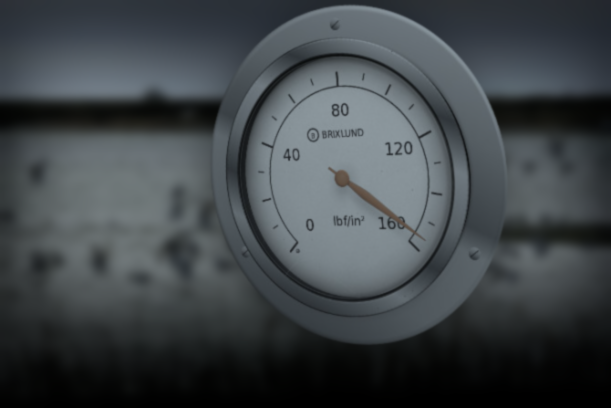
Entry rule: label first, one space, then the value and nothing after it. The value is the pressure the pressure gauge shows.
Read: 155 psi
